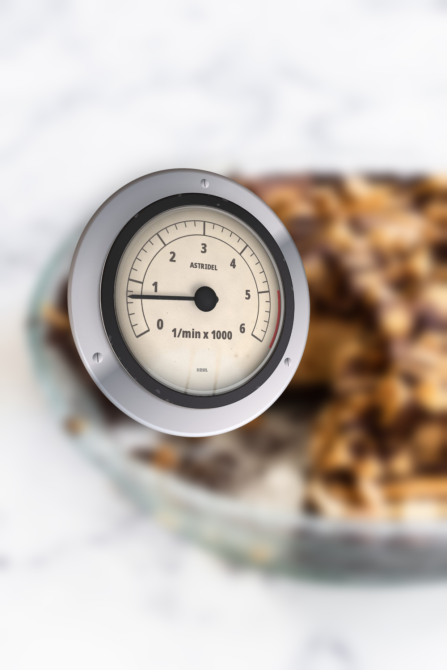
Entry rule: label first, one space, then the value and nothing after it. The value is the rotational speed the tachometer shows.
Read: 700 rpm
